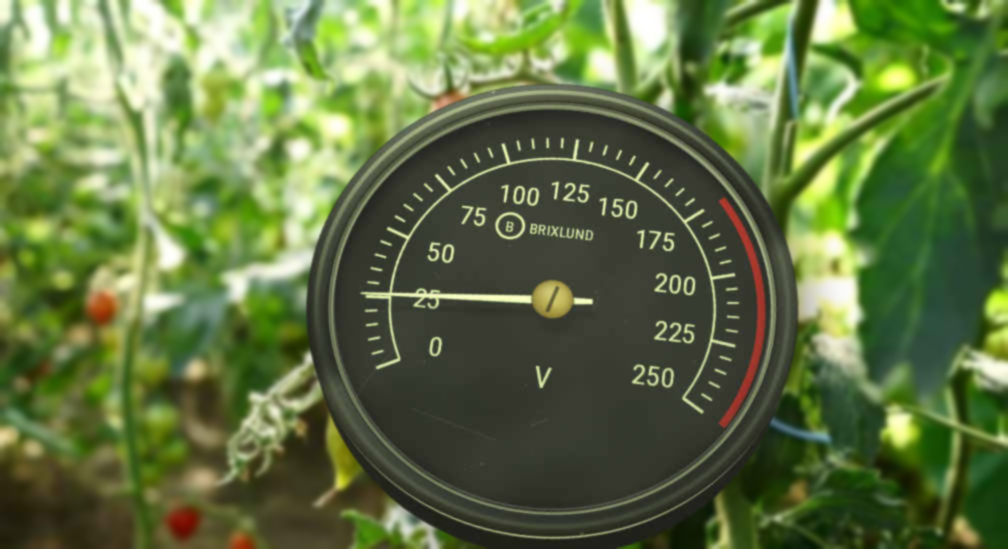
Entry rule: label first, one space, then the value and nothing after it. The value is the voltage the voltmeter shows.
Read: 25 V
